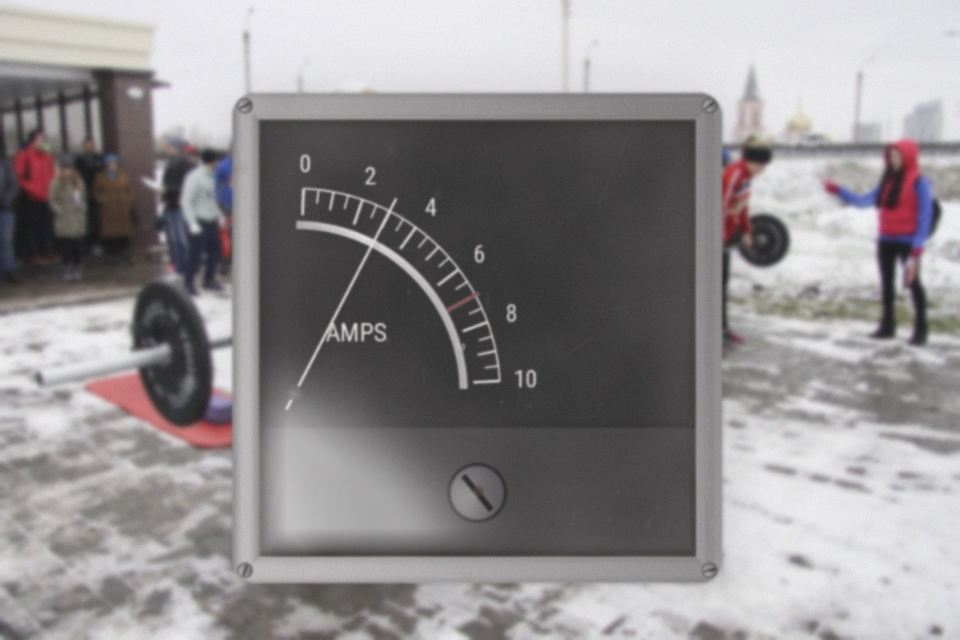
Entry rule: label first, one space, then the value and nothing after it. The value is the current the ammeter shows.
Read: 3 A
